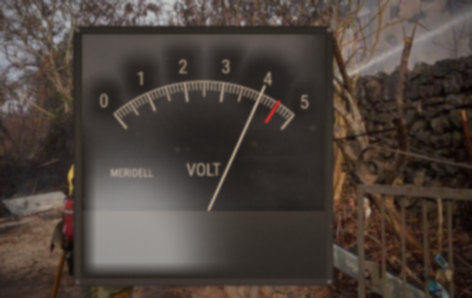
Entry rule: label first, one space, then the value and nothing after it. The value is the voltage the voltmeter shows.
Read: 4 V
